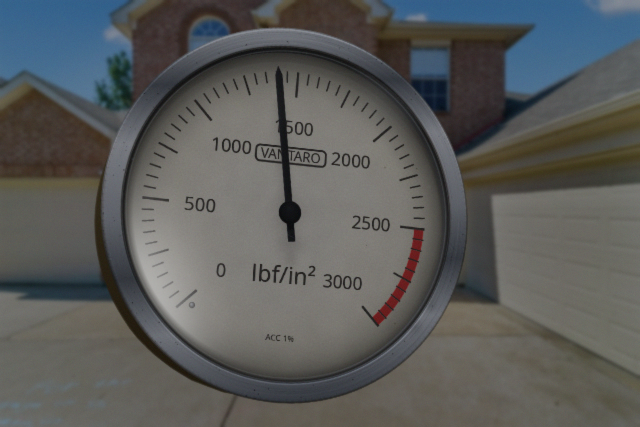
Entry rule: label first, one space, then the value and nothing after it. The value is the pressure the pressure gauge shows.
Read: 1400 psi
